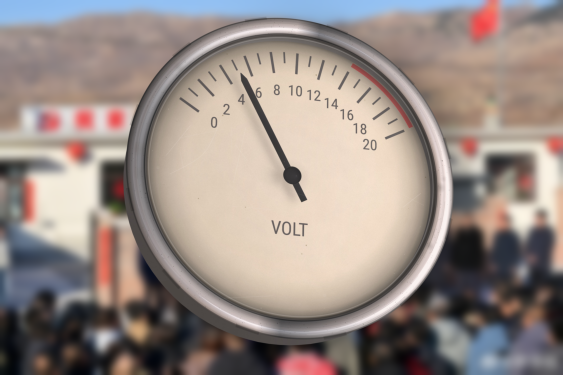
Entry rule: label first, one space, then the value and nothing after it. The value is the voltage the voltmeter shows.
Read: 5 V
